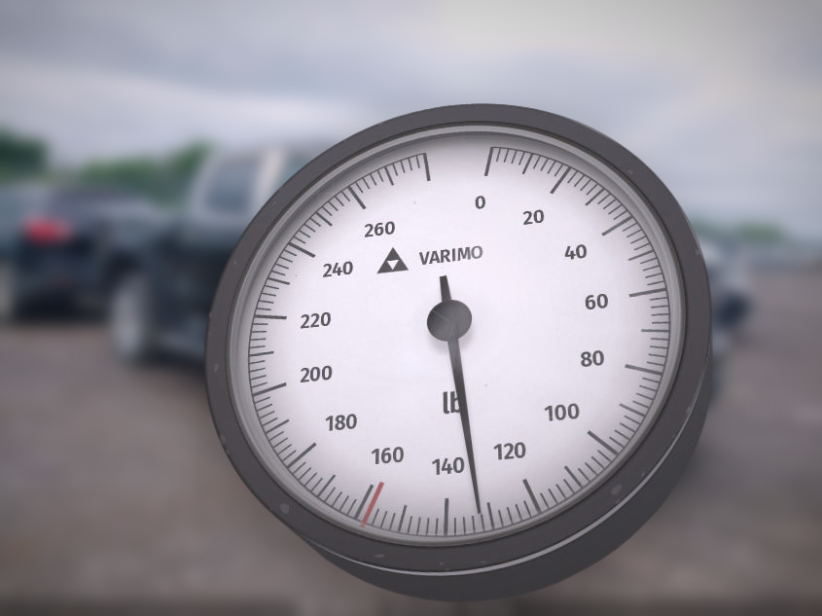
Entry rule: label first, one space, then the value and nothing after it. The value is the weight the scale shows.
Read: 132 lb
